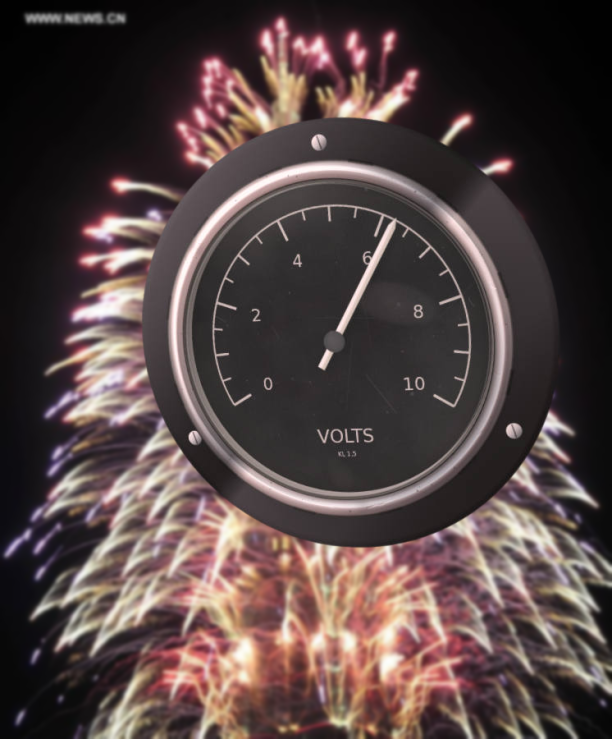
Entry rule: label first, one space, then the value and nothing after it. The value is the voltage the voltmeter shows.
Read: 6.25 V
